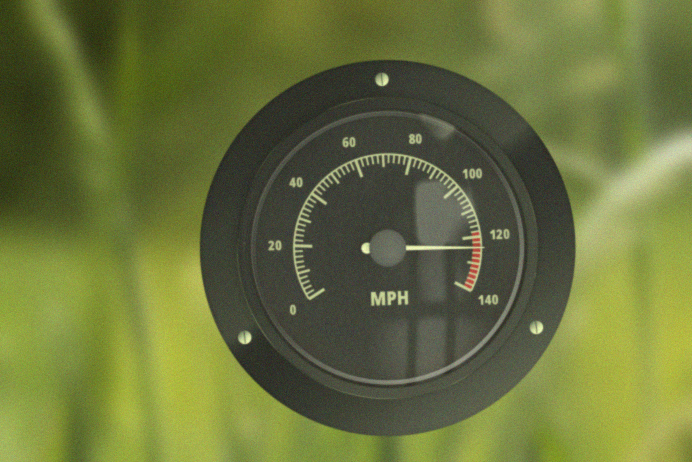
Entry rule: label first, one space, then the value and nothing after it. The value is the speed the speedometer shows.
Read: 124 mph
